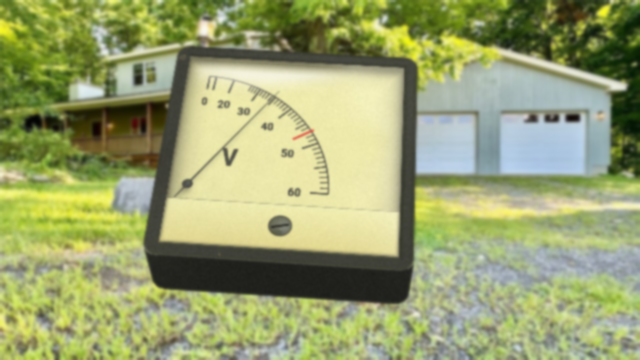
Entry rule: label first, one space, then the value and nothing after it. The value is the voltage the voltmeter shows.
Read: 35 V
